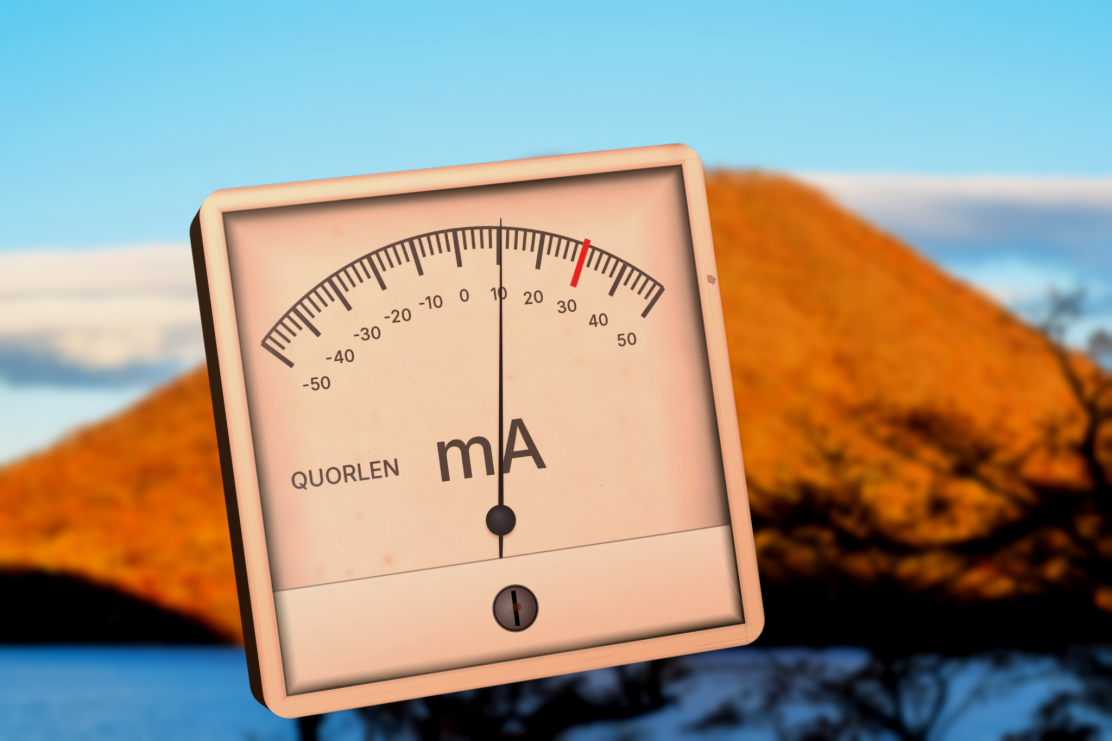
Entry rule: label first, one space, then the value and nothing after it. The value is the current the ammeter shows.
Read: 10 mA
